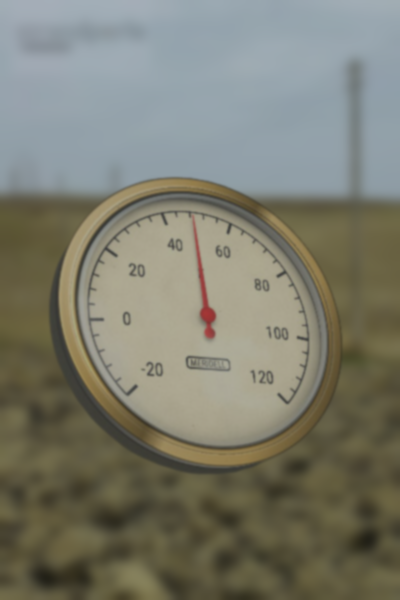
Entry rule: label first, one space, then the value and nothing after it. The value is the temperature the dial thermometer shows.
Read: 48 °F
